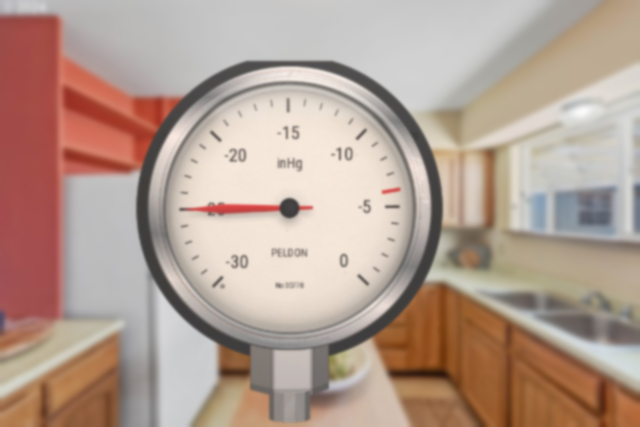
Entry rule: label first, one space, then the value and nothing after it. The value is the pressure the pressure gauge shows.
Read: -25 inHg
